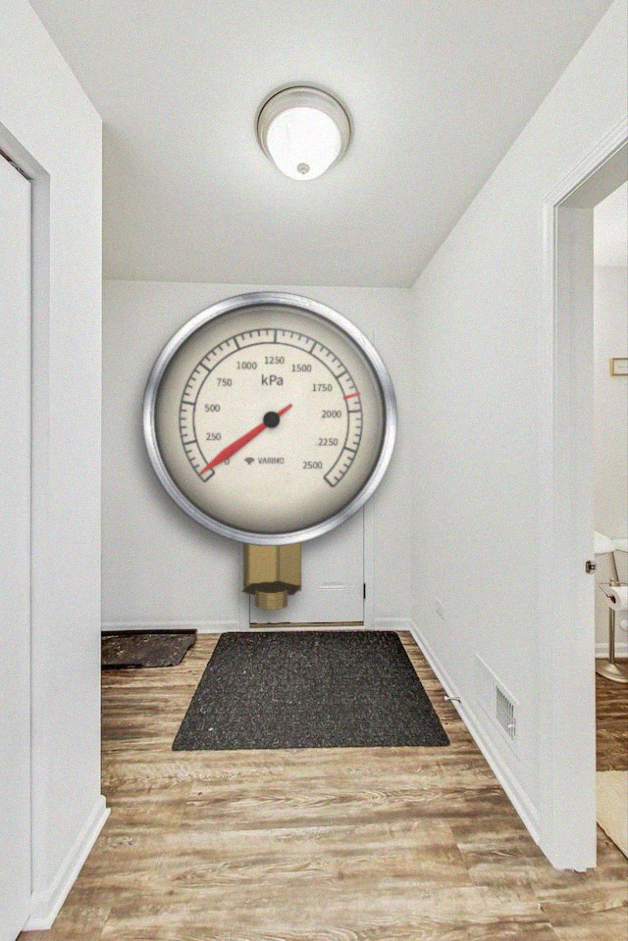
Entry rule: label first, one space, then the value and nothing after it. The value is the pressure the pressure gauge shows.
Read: 50 kPa
